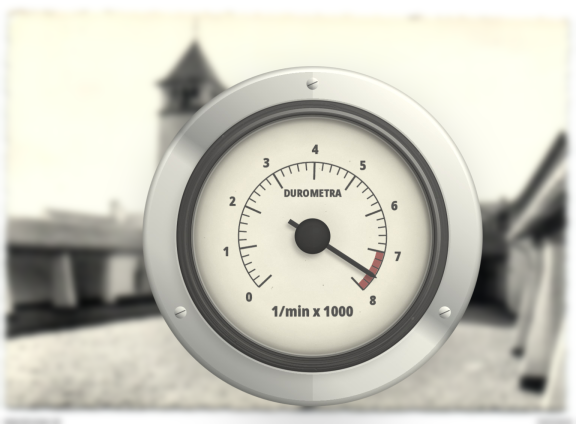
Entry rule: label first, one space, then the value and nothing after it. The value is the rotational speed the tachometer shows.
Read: 7600 rpm
